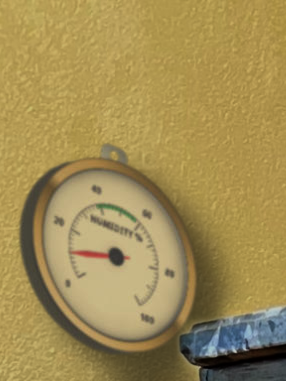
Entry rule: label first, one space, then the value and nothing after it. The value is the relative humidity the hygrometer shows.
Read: 10 %
